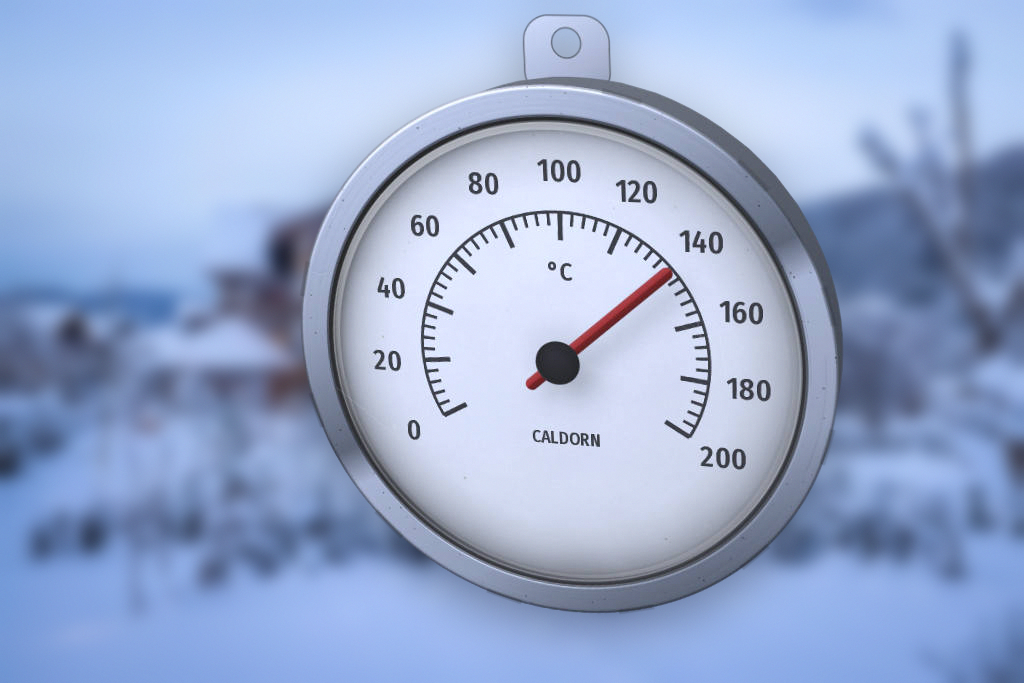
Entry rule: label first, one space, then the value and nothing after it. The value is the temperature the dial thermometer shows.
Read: 140 °C
